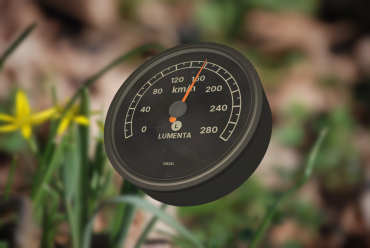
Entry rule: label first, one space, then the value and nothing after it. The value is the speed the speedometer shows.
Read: 160 km/h
